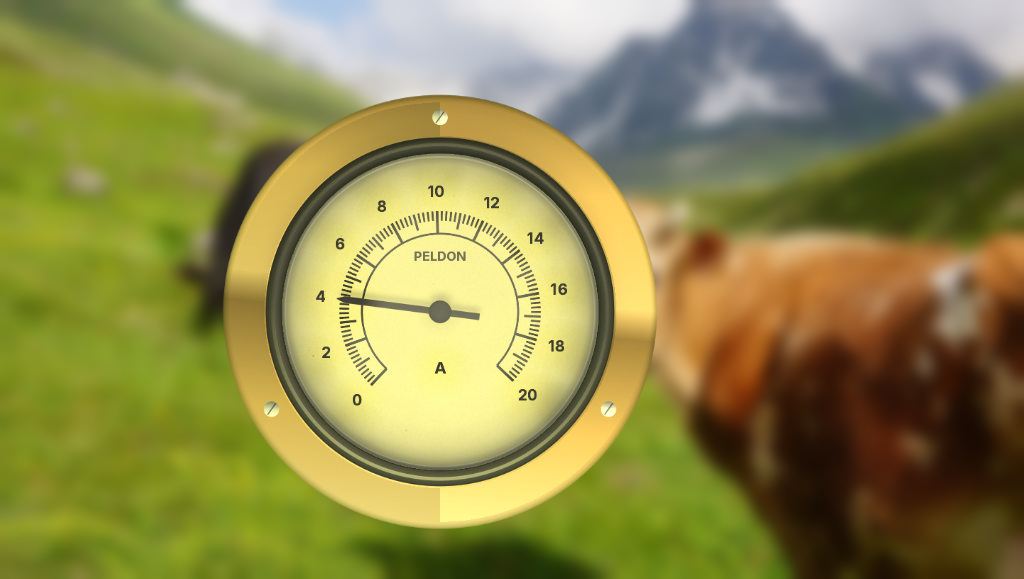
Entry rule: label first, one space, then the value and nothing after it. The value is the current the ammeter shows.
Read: 4 A
